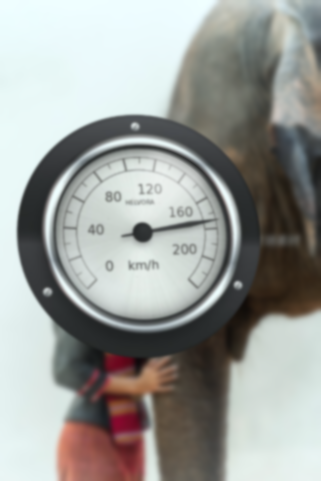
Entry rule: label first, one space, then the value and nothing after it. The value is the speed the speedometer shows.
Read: 175 km/h
